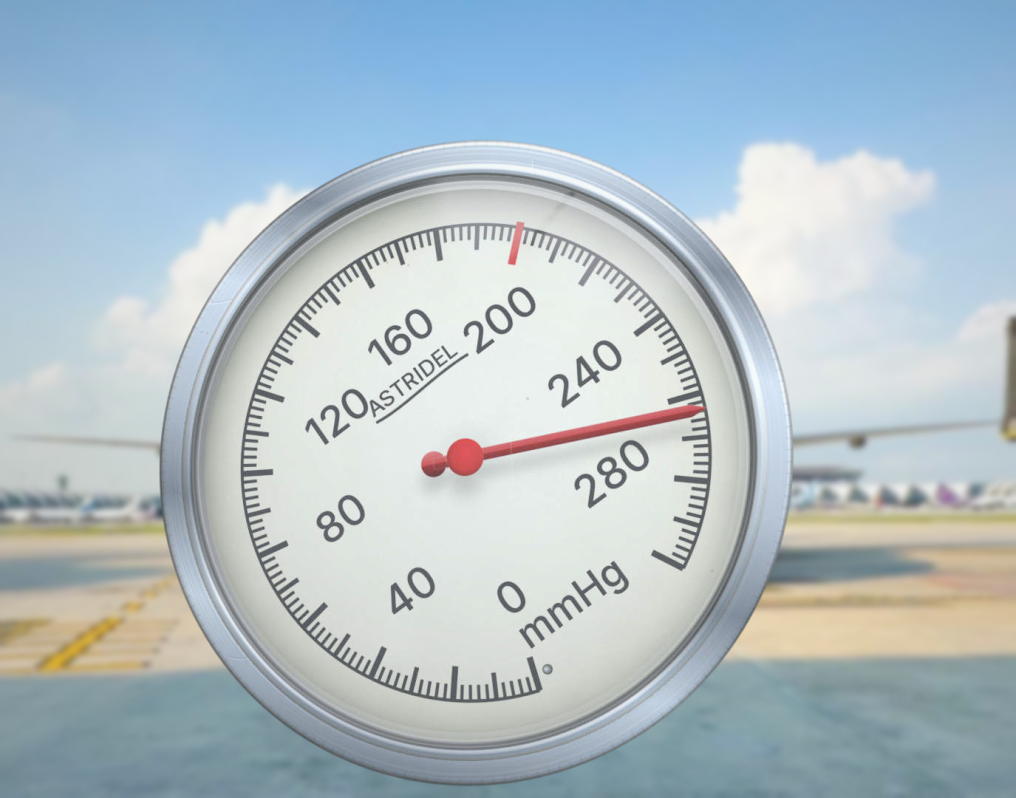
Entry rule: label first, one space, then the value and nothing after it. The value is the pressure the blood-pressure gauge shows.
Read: 264 mmHg
